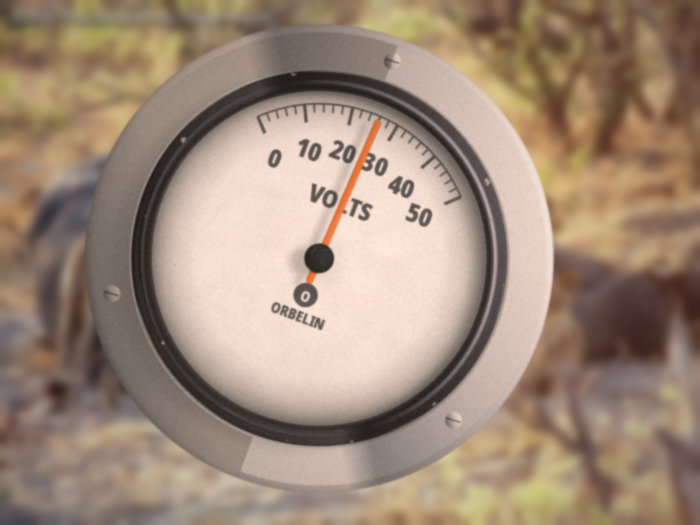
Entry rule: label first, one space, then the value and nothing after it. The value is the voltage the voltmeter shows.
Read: 26 V
